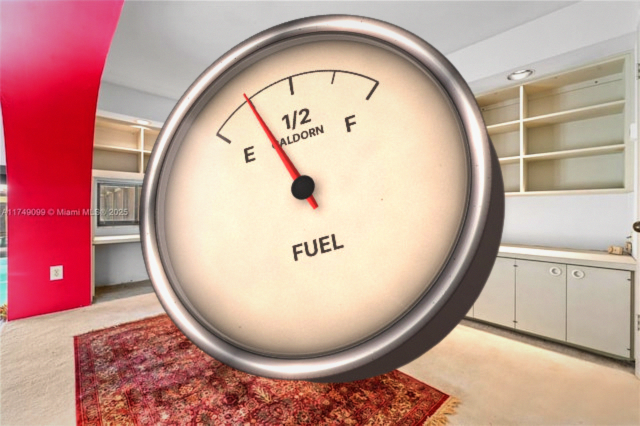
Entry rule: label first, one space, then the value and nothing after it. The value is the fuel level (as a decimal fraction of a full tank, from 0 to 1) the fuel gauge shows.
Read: 0.25
